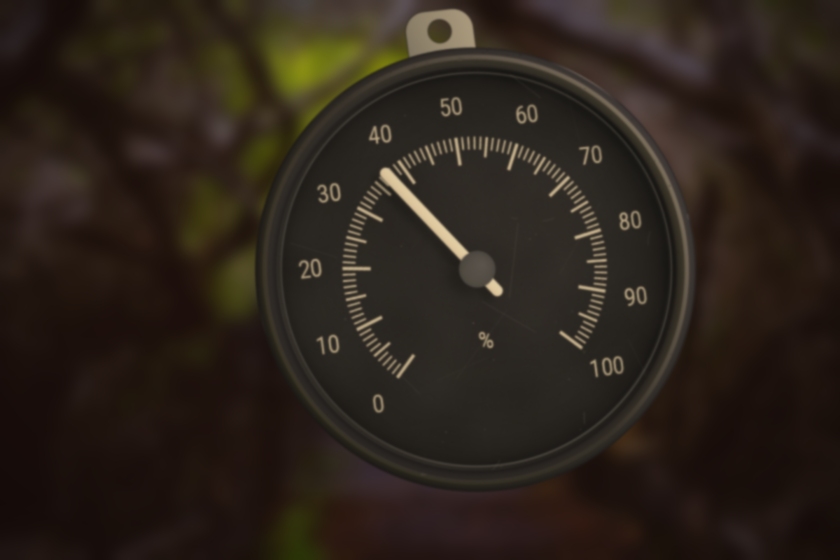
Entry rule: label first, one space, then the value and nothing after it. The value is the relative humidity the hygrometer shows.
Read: 37 %
